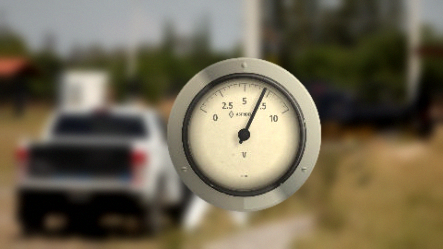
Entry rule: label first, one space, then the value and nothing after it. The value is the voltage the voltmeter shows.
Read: 7 V
